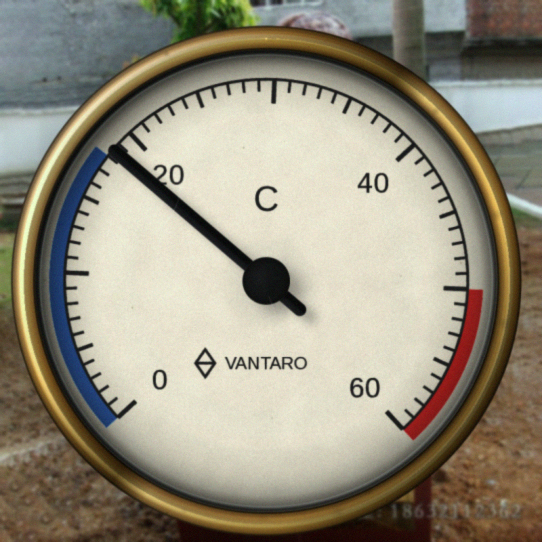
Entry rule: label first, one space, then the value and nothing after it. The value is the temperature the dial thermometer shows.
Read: 18.5 °C
